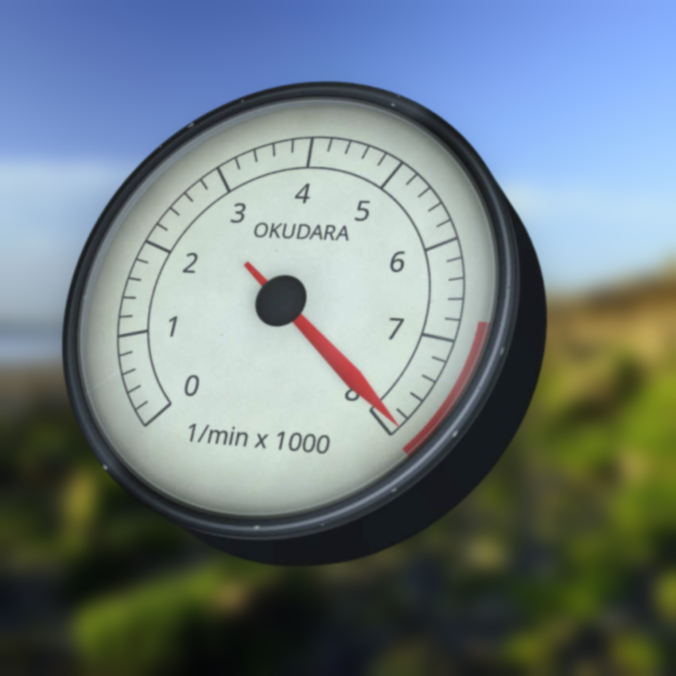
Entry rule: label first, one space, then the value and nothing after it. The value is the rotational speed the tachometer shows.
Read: 7900 rpm
